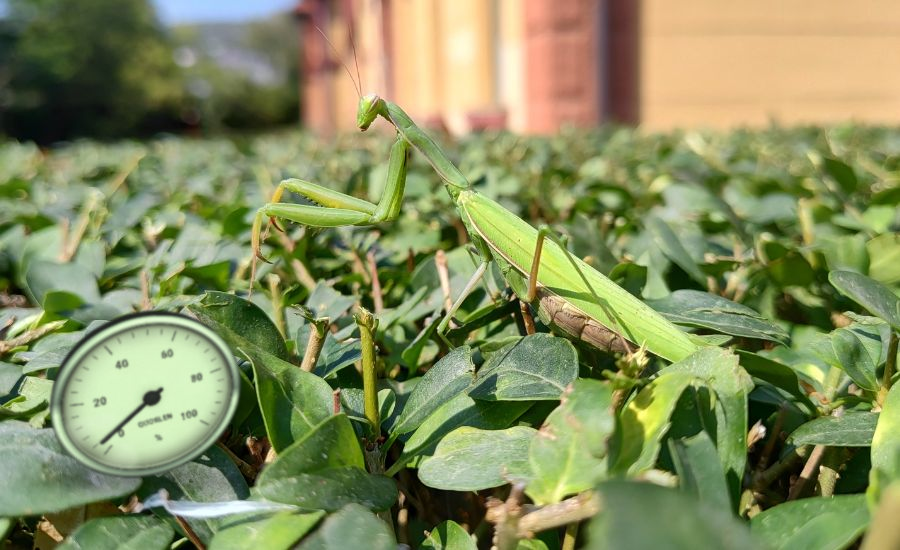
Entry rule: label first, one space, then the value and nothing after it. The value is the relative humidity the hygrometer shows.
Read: 4 %
